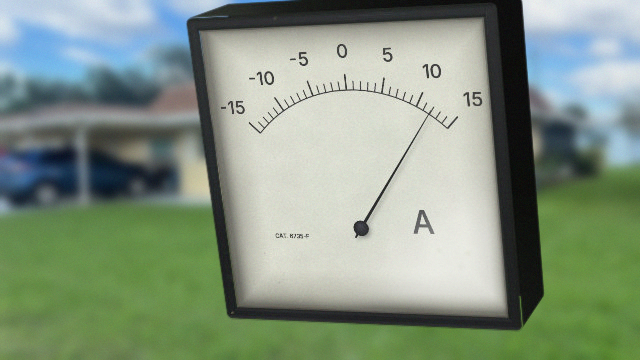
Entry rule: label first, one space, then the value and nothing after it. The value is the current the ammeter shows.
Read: 12 A
